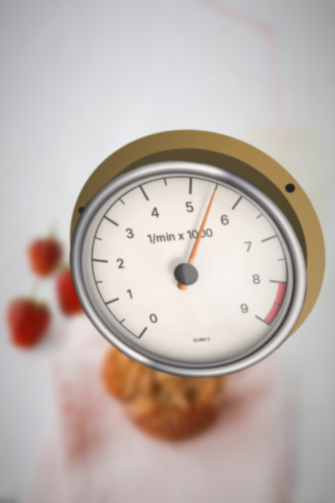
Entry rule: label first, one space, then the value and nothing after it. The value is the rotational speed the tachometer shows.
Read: 5500 rpm
